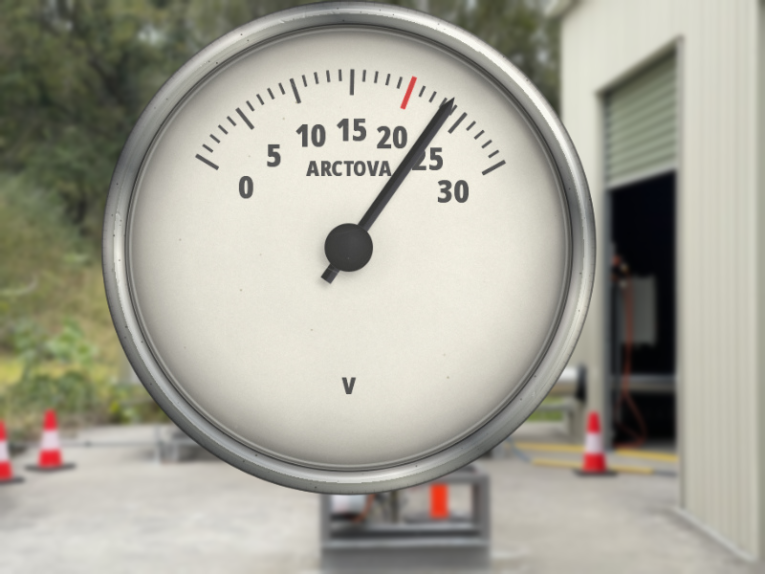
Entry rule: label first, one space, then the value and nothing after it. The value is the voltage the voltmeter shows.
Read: 23.5 V
